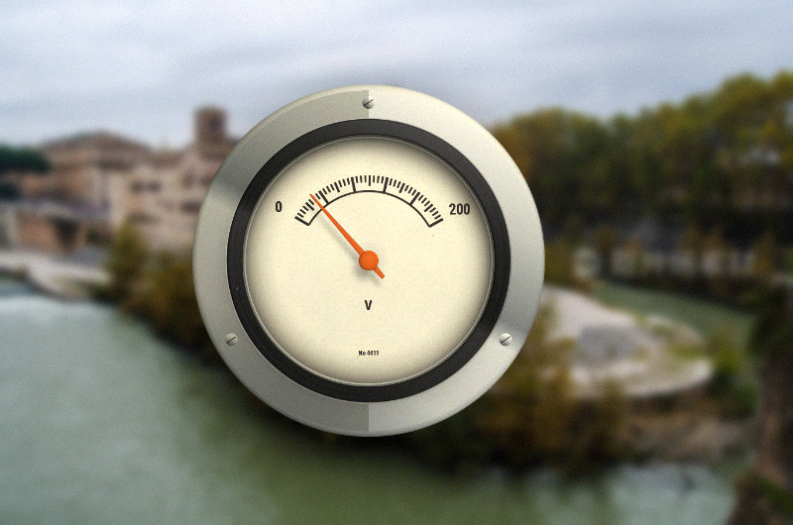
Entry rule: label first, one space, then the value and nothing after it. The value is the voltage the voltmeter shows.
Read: 30 V
